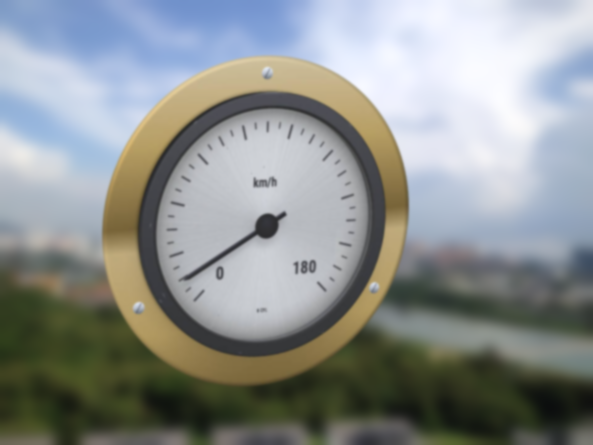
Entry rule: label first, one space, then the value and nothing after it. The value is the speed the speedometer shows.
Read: 10 km/h
